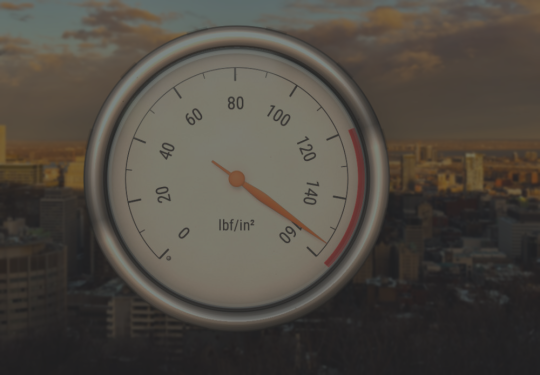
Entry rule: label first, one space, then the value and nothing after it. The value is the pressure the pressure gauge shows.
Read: 155 psi
